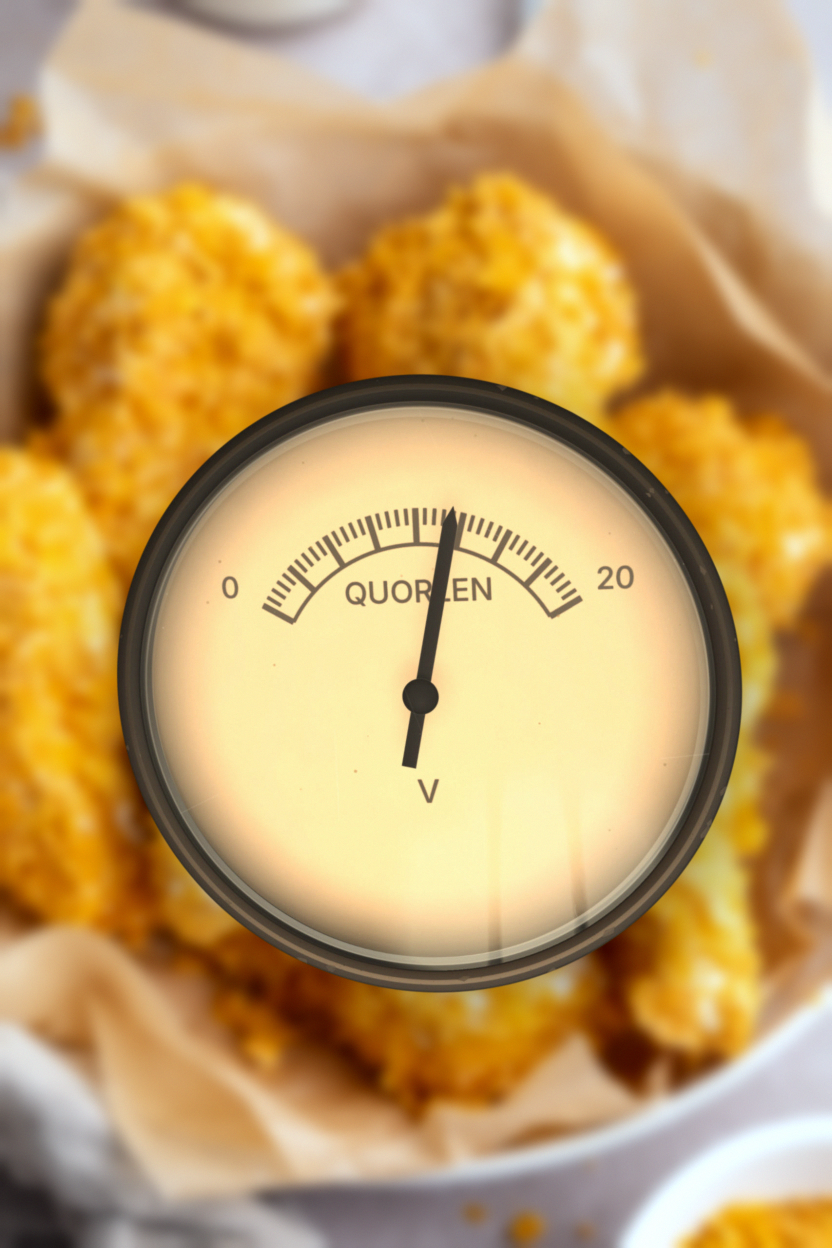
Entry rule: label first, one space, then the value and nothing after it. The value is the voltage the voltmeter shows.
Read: 12 V
